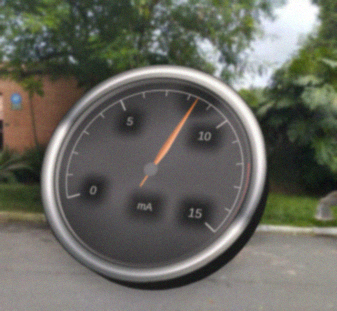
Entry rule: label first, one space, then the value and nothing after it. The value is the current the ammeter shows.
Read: 8.5 mA
